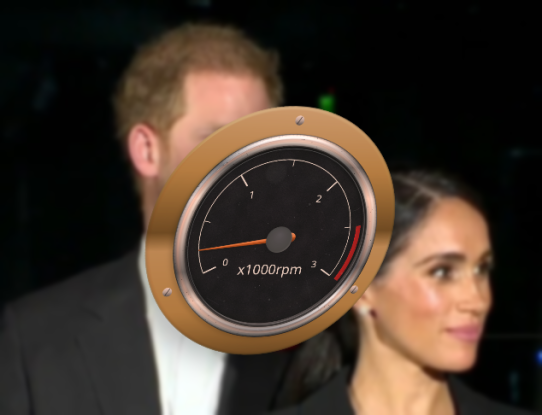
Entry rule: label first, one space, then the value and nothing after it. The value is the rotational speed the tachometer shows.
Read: 250 rpm
